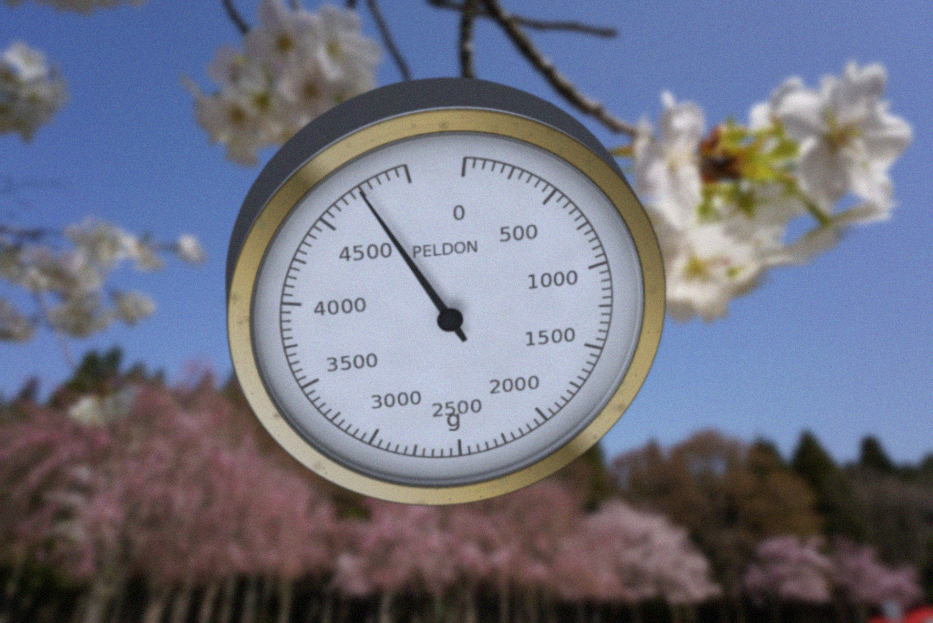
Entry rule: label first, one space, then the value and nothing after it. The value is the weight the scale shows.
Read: 4750 g
